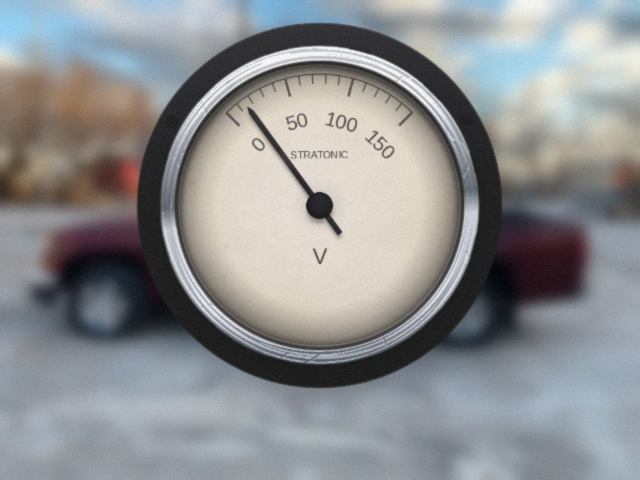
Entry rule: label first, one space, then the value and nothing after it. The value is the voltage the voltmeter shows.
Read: 15 V
